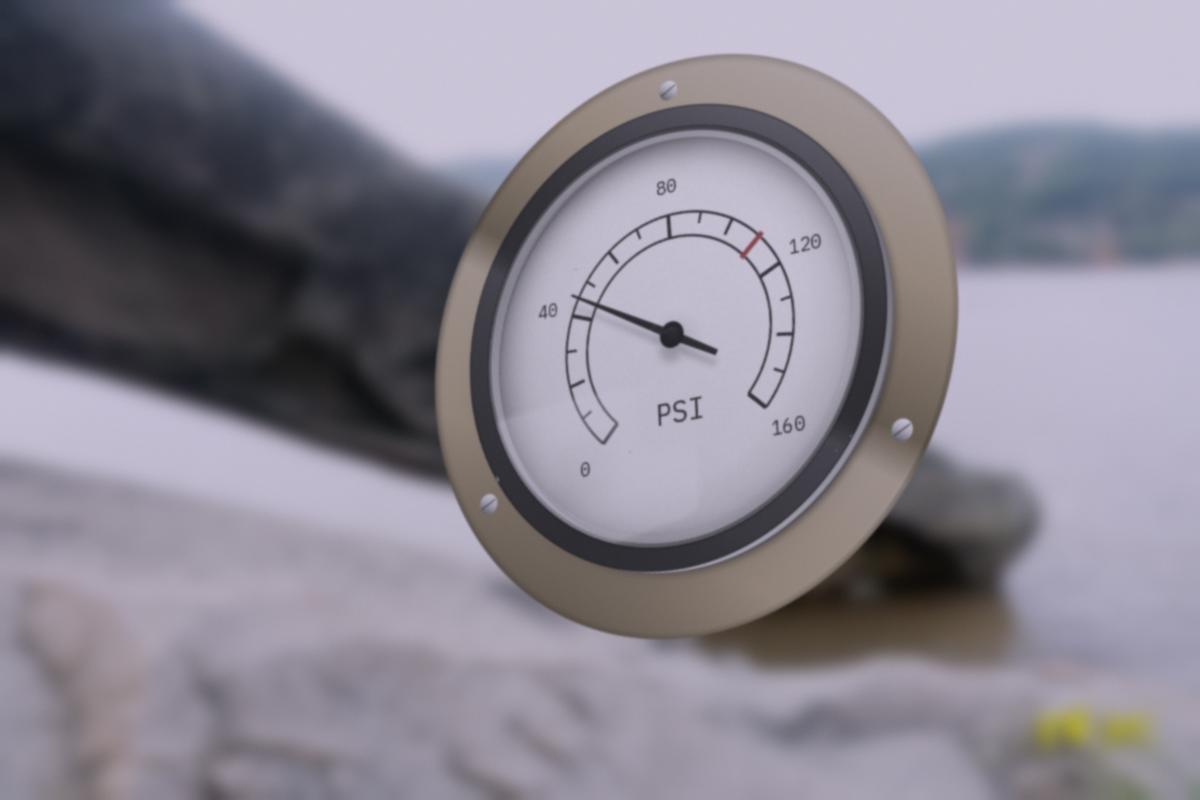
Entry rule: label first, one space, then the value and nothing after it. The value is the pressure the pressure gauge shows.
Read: 45 psi
